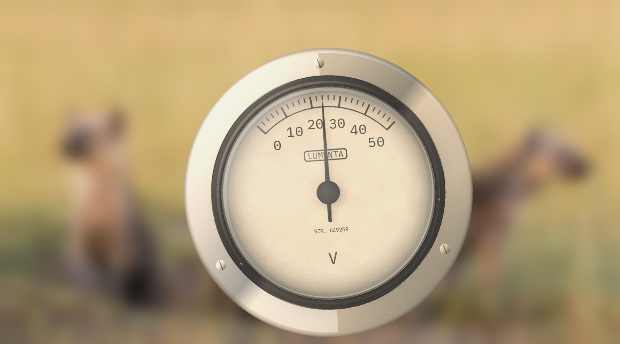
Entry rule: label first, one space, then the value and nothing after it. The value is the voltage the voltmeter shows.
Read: 24 V
